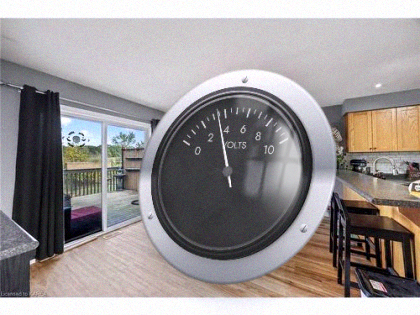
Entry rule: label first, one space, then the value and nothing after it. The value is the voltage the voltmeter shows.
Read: 3.5 V
